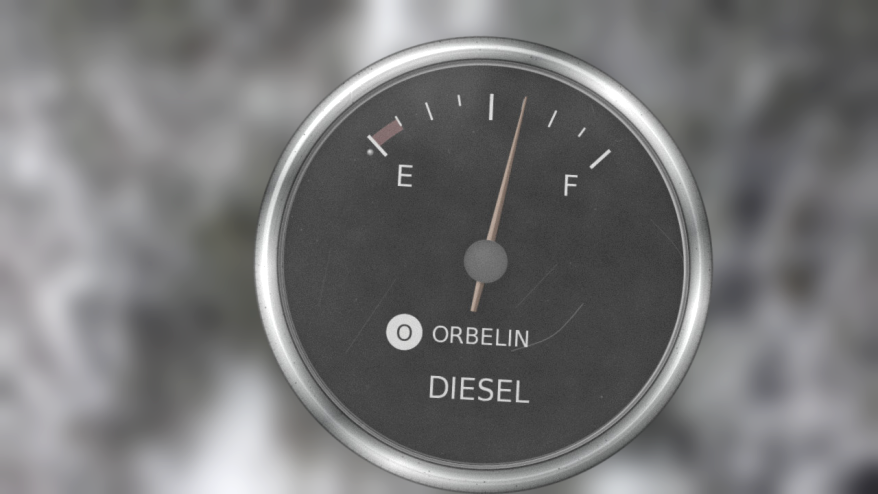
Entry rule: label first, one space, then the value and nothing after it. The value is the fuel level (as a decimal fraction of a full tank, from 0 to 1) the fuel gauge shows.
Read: 0.625
